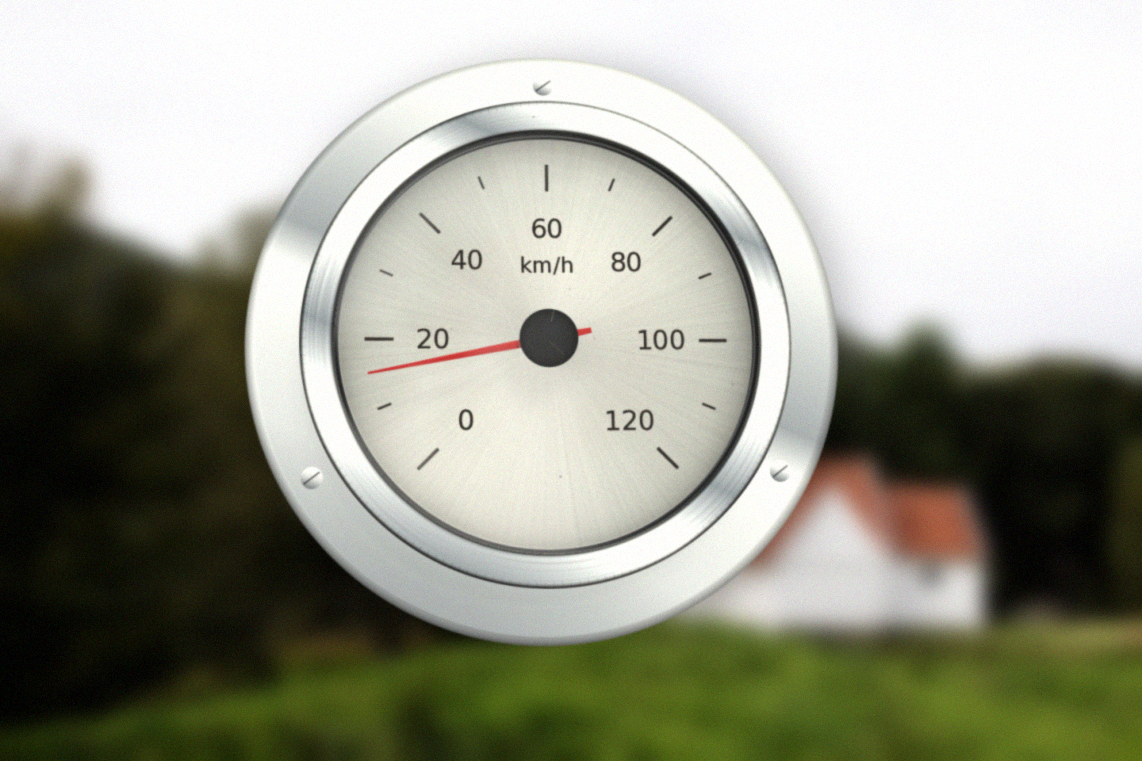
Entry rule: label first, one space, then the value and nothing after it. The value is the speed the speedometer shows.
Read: 15 km/h
